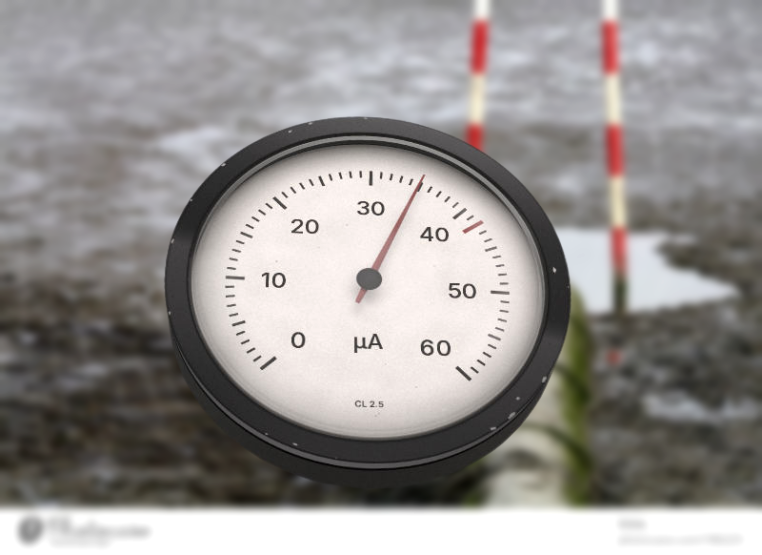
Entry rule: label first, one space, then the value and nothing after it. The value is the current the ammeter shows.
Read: 35 µA
